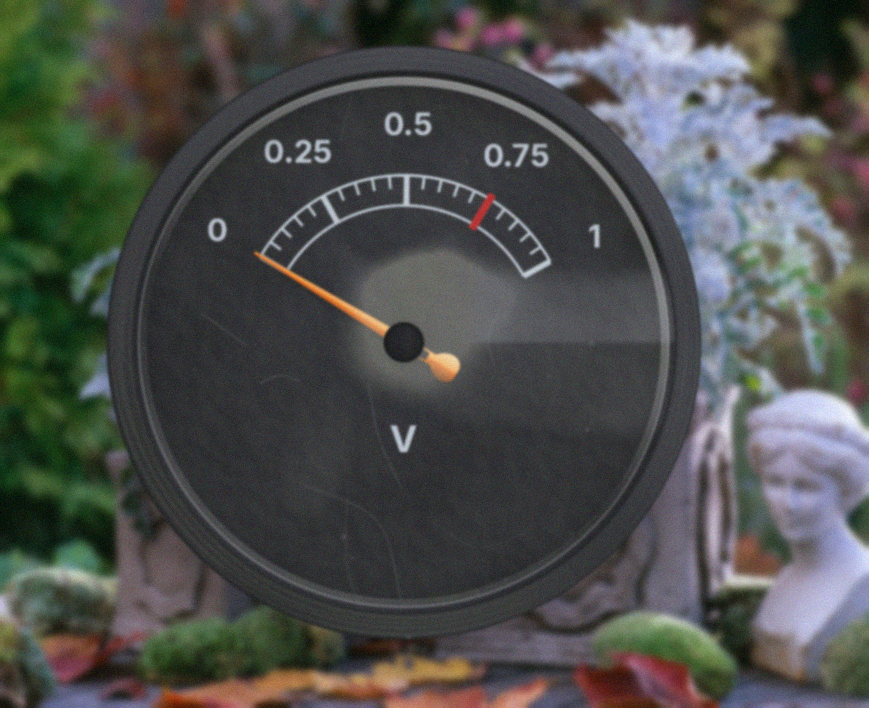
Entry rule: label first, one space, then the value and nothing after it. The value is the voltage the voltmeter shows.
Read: 0 V
